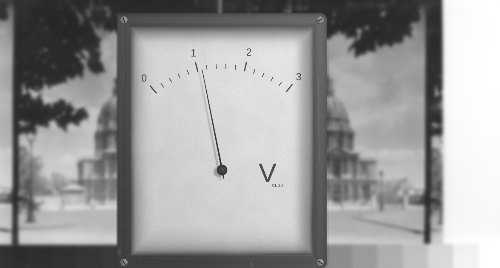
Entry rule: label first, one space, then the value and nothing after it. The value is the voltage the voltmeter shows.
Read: 1.1 V
